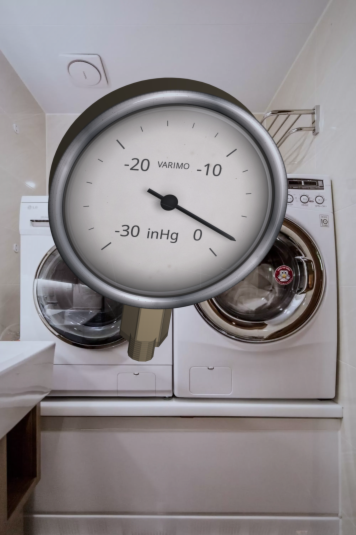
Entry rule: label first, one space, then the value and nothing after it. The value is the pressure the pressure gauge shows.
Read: -2 inHg
